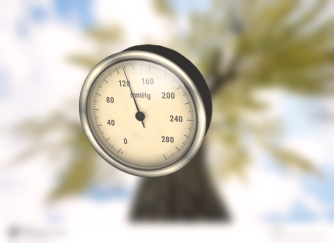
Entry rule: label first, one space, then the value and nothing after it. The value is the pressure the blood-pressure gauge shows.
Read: 130 mmHg
